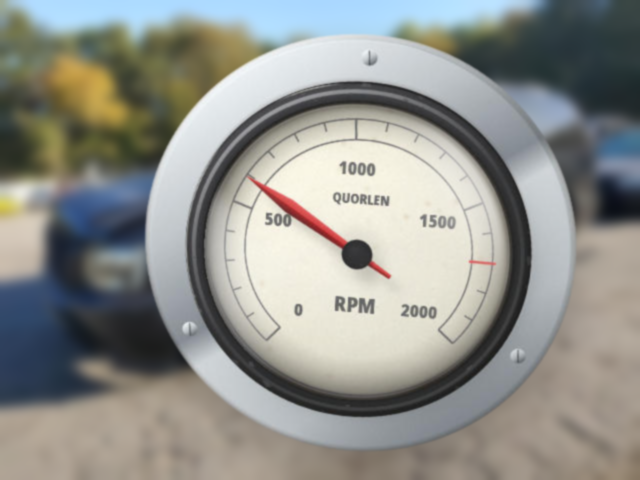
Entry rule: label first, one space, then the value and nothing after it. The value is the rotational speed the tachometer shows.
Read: 600 rpm
